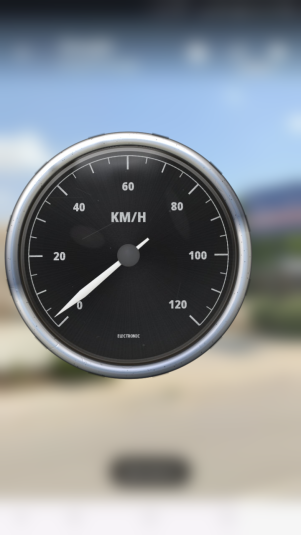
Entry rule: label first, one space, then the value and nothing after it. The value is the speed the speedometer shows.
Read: 2.5 km/h
